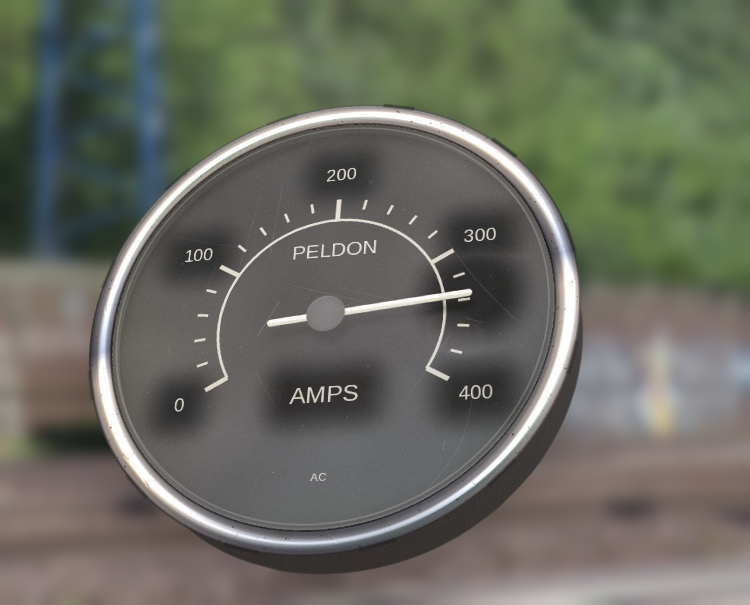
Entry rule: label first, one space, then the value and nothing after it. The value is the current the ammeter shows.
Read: 340 A
